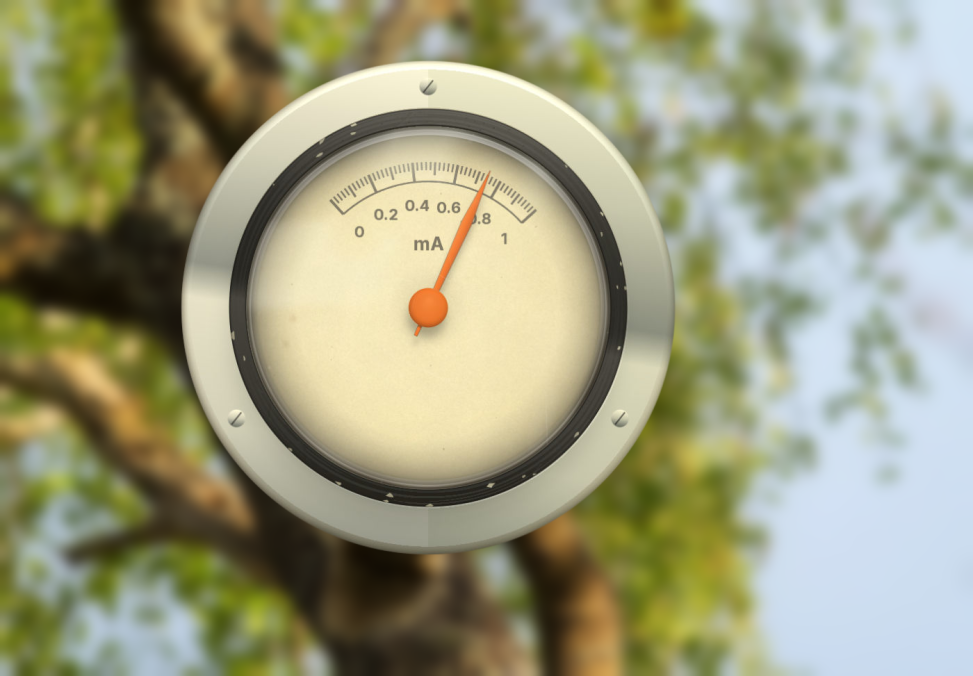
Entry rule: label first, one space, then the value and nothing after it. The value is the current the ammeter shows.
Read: 0.74 mA
